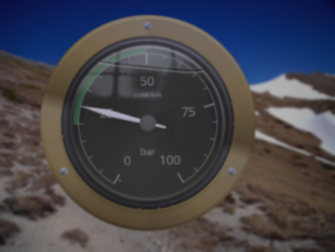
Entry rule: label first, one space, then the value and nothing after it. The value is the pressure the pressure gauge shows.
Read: 25 bar
